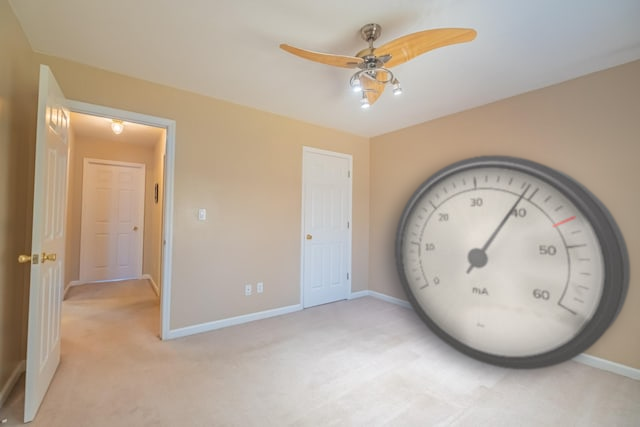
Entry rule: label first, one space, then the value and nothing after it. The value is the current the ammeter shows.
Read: 39 mA
